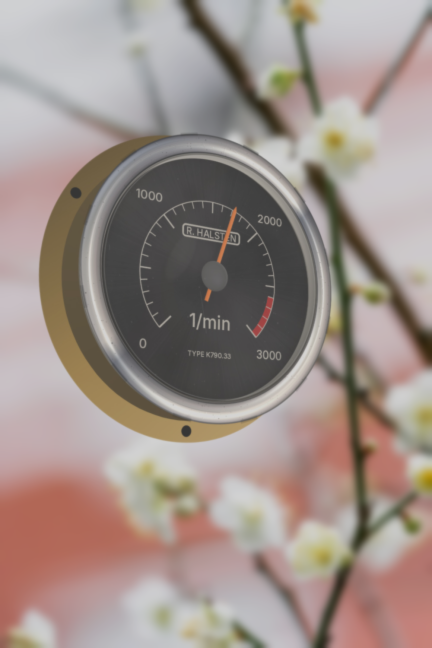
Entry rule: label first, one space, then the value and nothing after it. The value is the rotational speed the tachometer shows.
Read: 1700 rpm
